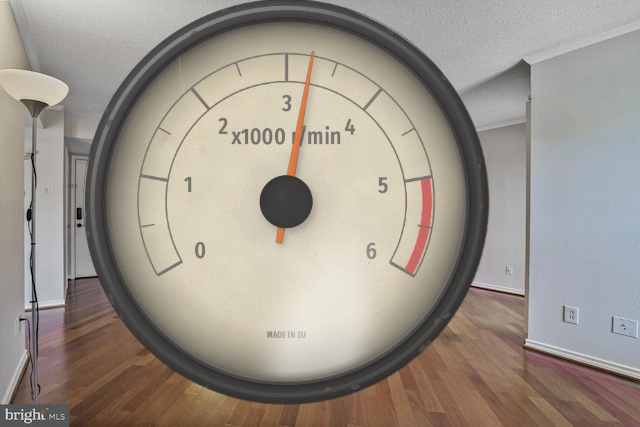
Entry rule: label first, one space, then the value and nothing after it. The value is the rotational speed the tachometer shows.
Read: 3250 rpm
